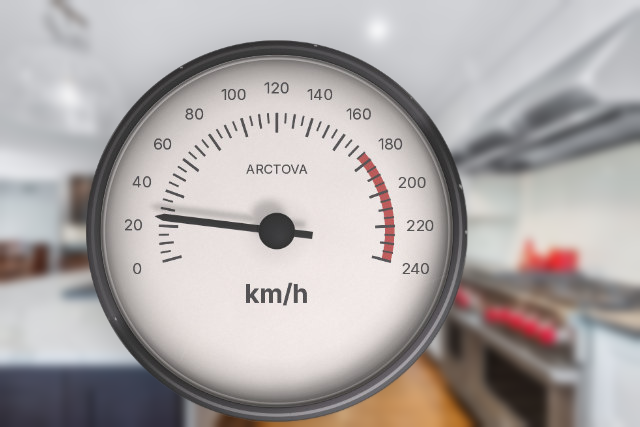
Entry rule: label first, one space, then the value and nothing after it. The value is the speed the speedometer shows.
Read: 25 km/h
